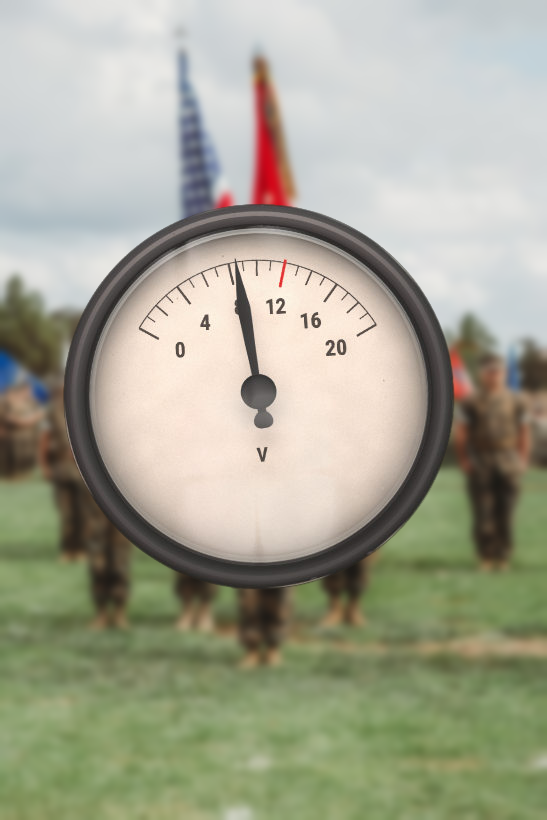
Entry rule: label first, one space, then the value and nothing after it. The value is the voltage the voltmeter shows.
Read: 8.5 V
